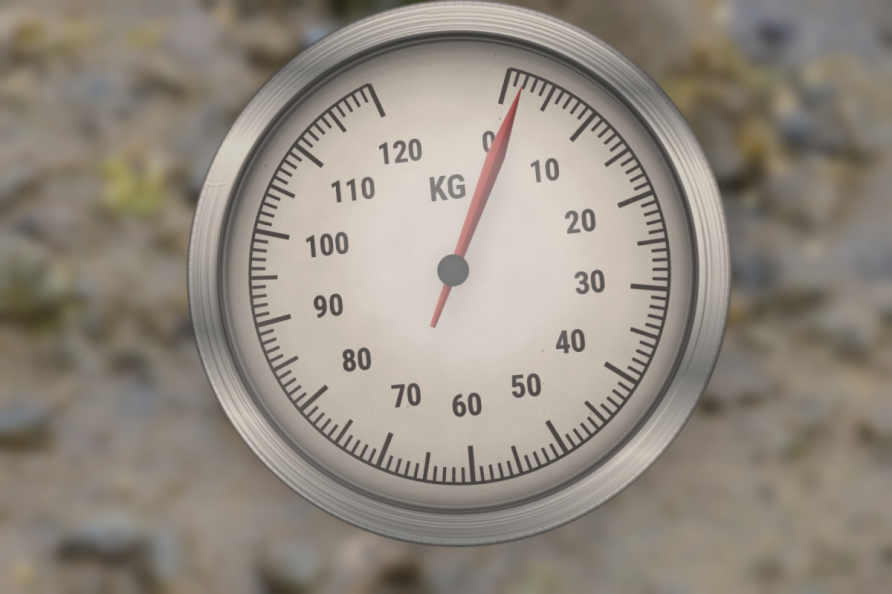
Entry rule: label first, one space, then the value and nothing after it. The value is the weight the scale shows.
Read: 2 kg
